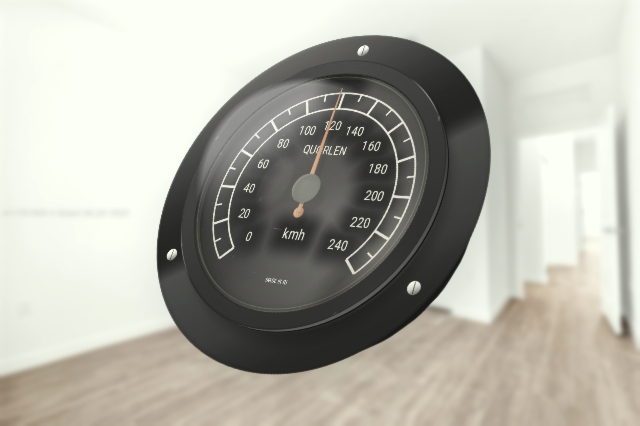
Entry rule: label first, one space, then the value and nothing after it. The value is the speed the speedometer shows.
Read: 120 km/h
